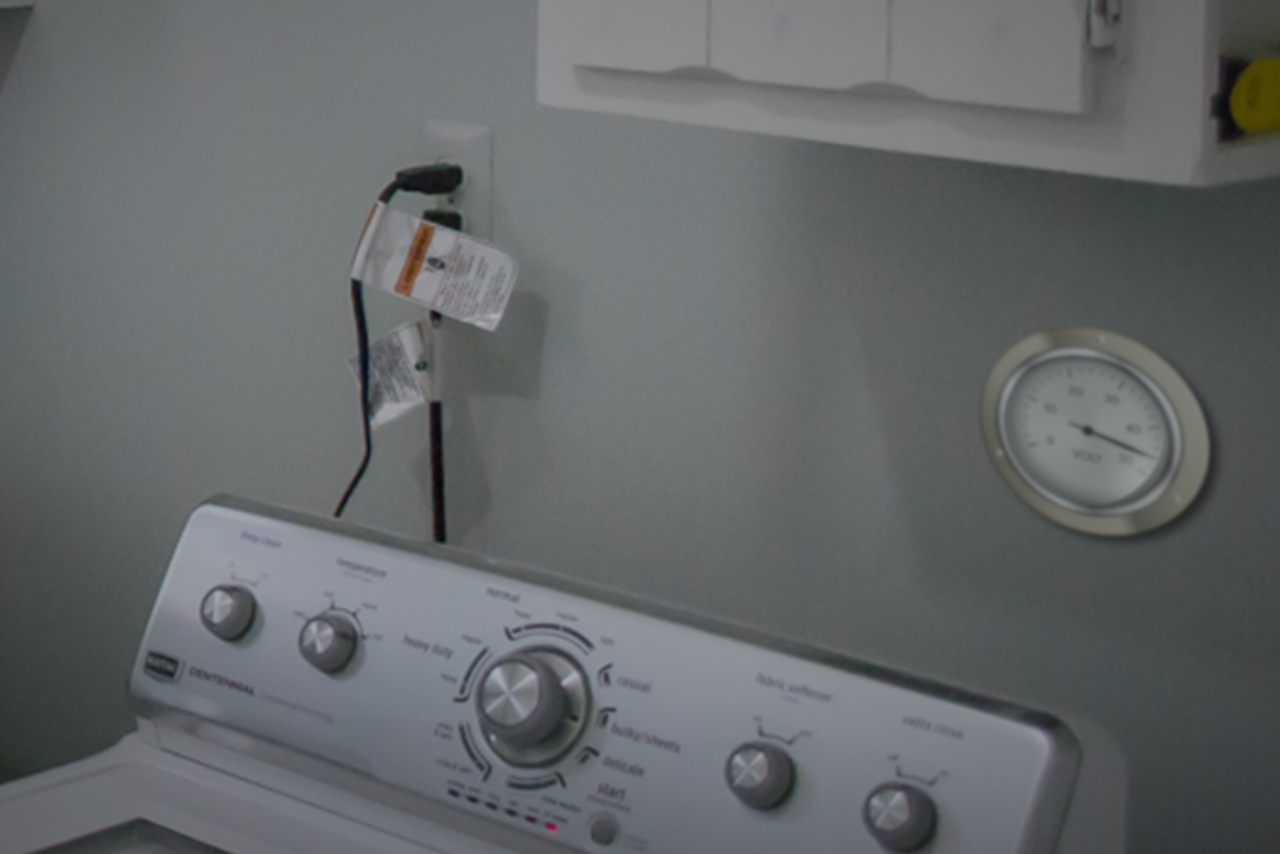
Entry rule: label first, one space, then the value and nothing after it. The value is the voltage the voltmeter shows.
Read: 46 V
